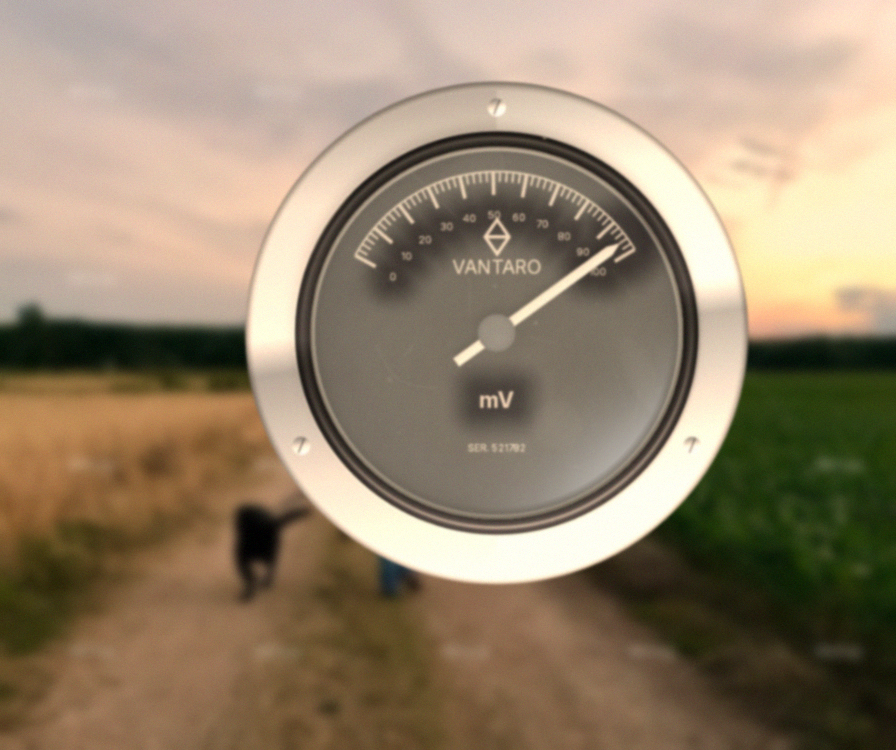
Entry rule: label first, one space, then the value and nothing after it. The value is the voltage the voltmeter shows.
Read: 96 mV
